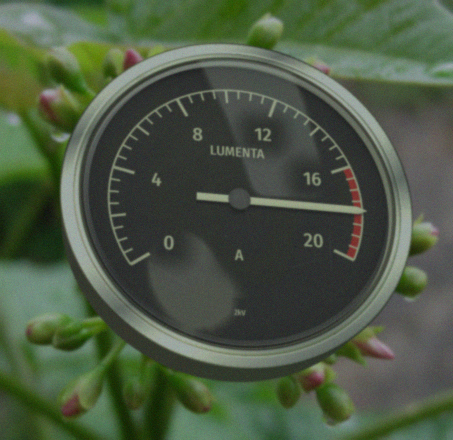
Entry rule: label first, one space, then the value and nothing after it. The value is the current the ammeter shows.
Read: 18 A
